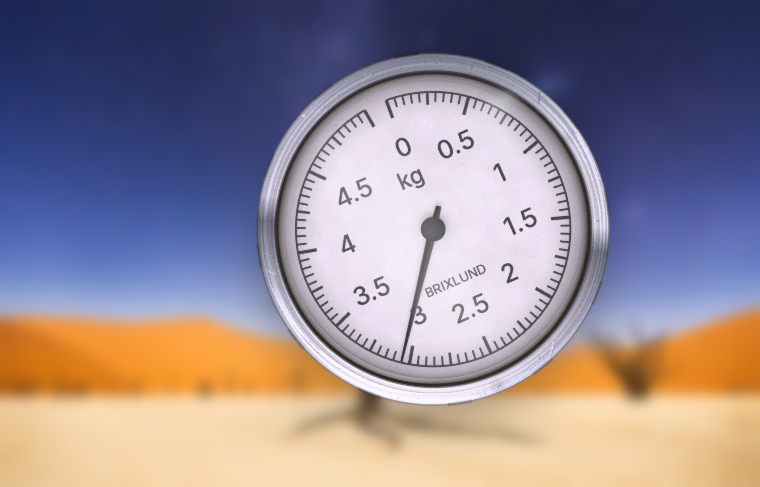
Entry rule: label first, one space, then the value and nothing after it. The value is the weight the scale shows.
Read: 3.05 kg
